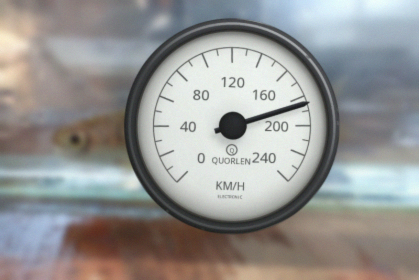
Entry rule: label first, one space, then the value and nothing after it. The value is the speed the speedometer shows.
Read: 185 km/h
